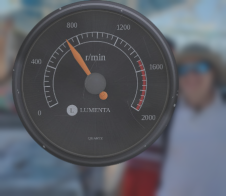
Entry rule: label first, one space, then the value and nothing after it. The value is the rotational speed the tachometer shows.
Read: 700 rpm
